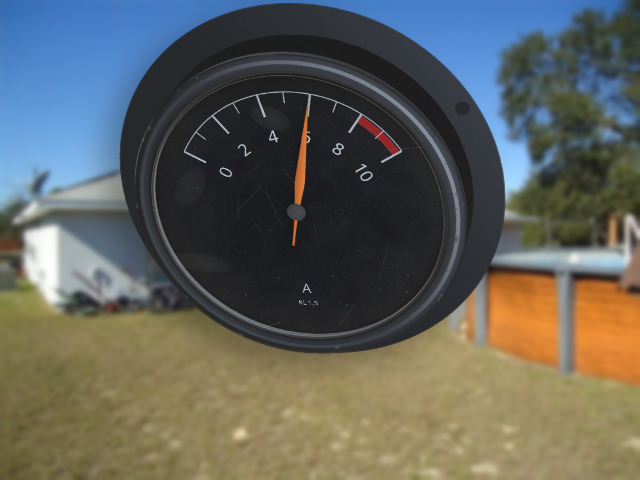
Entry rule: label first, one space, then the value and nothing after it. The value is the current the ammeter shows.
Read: 6 A
